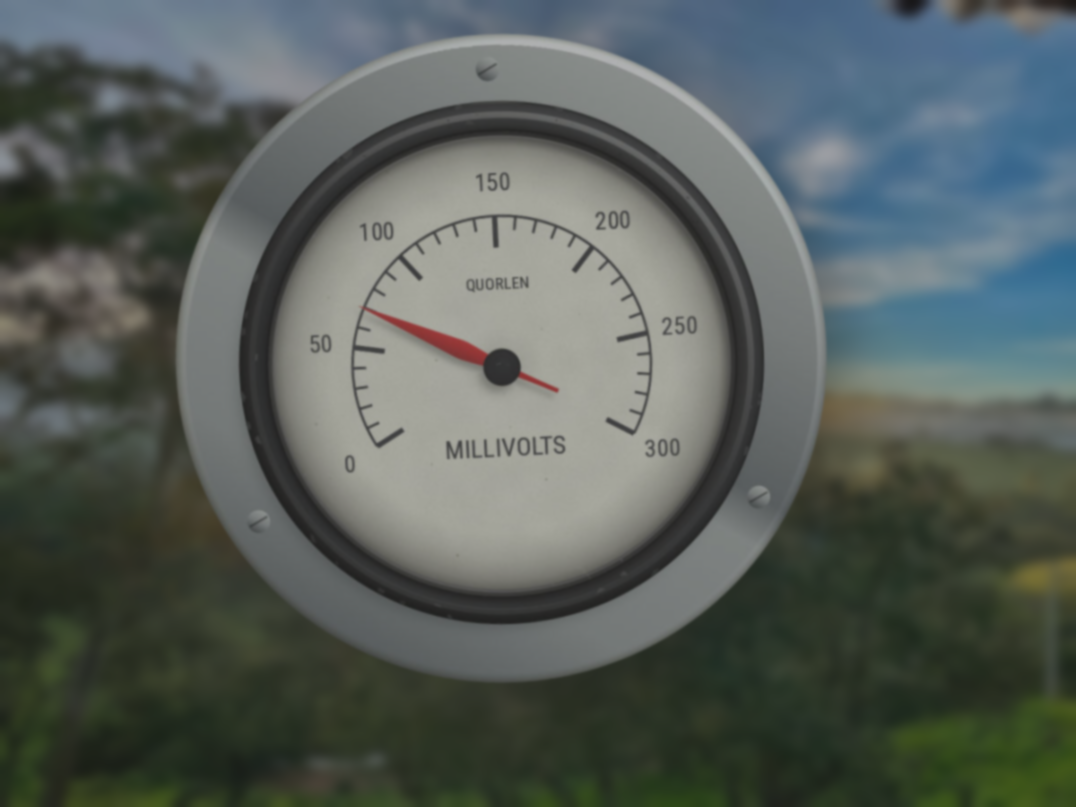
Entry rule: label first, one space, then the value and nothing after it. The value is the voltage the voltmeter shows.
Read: 70 mV
